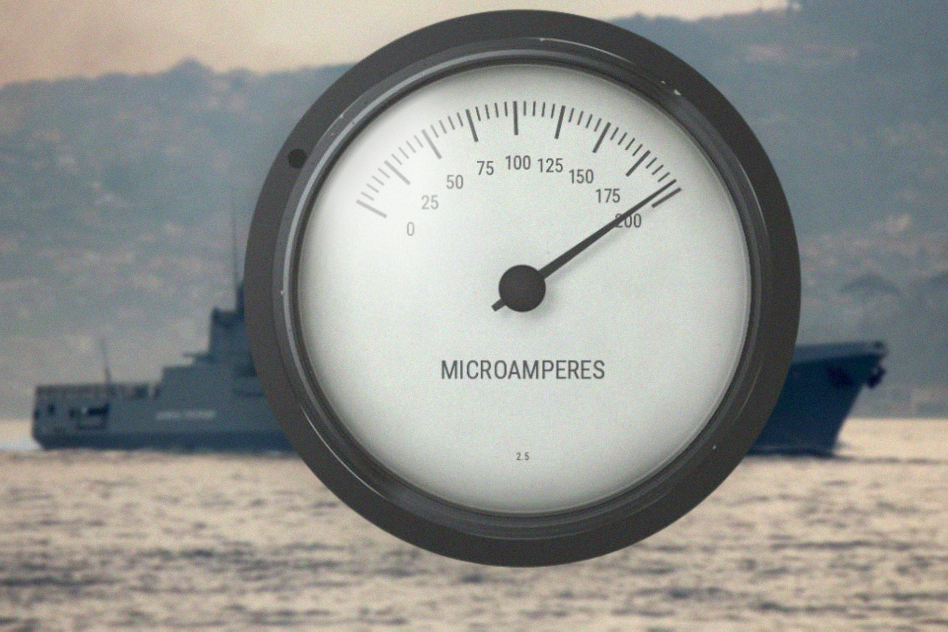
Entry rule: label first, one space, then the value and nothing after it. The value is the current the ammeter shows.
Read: 195 µA
